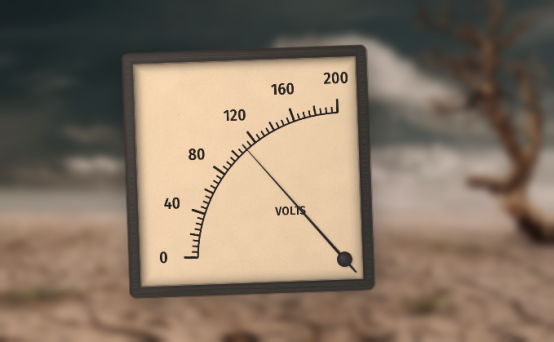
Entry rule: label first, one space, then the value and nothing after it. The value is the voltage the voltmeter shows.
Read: 110 V
